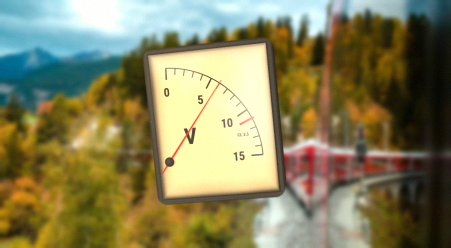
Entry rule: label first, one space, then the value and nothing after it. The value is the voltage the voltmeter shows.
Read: 6 V
